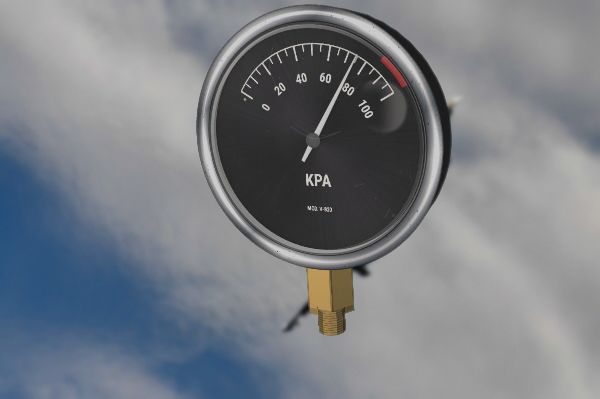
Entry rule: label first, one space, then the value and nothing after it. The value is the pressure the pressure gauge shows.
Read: 75 kPa
